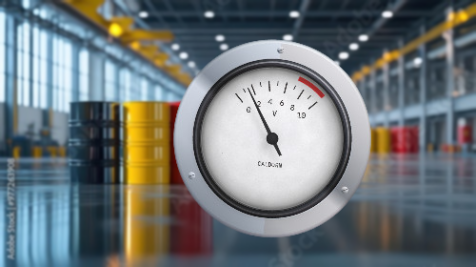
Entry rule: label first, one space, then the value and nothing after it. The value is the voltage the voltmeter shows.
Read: 1.5 V
